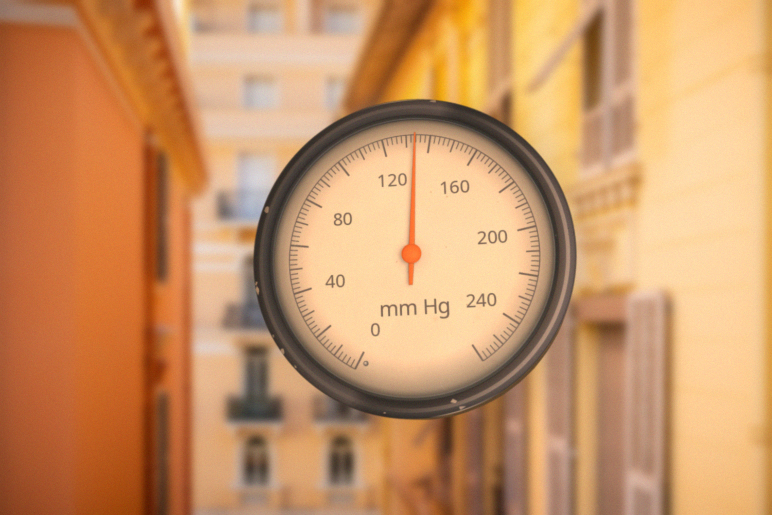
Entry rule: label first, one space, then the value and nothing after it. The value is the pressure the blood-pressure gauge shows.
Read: 134 mmHg
